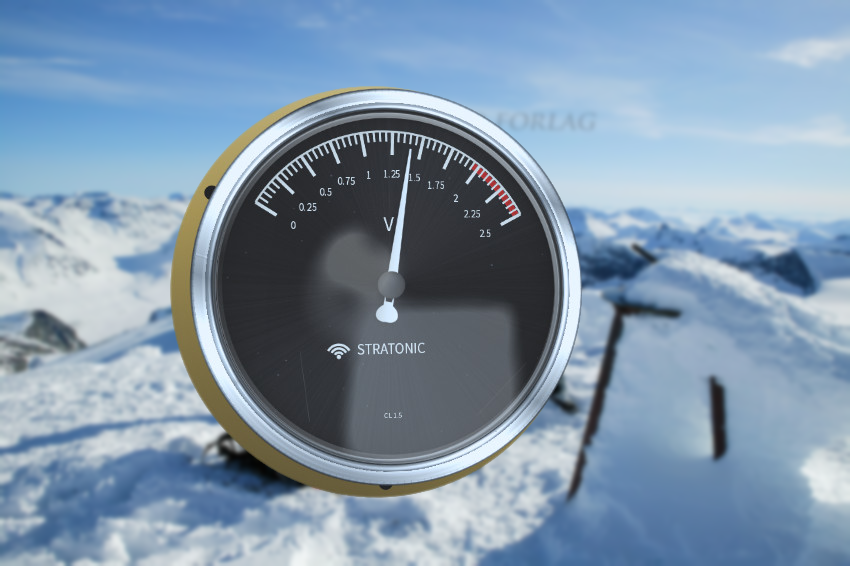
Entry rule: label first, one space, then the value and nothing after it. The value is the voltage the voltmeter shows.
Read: 1.4 V
